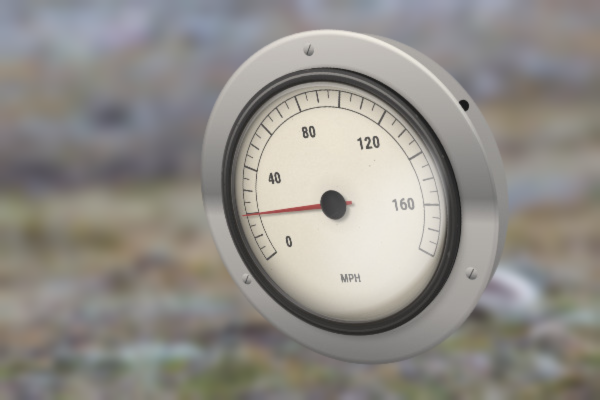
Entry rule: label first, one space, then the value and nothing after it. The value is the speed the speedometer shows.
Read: 20 mph
